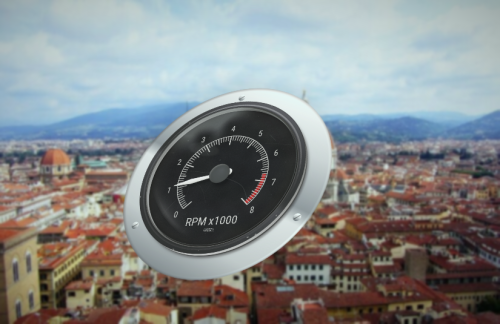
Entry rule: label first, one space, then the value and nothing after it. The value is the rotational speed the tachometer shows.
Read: 1000 rpm
